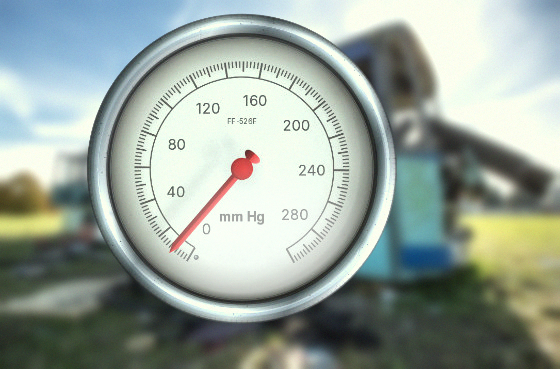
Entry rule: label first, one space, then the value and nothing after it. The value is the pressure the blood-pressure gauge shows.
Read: 10 mmHg
